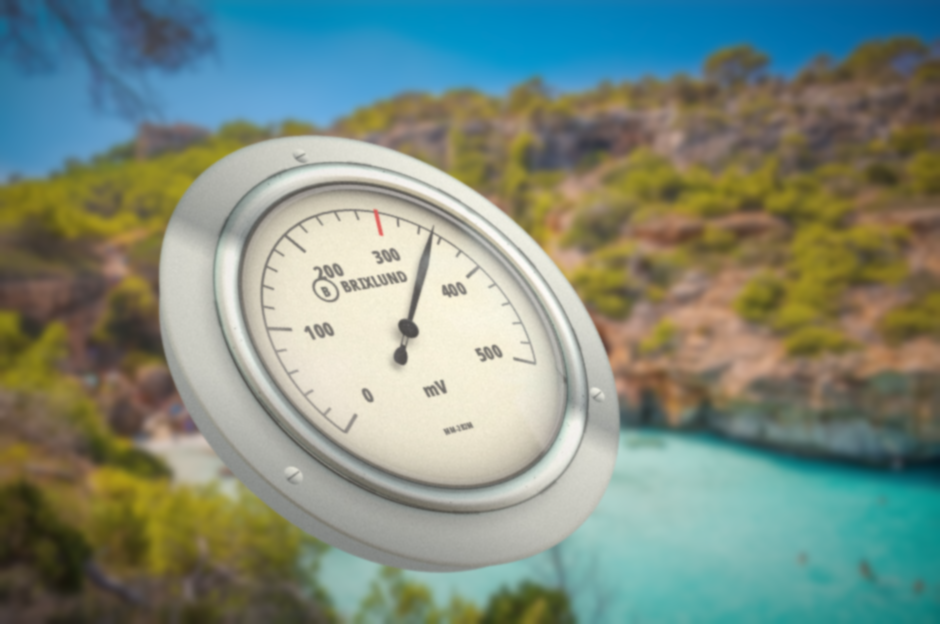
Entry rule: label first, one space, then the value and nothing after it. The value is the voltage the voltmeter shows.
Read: 350 mV
